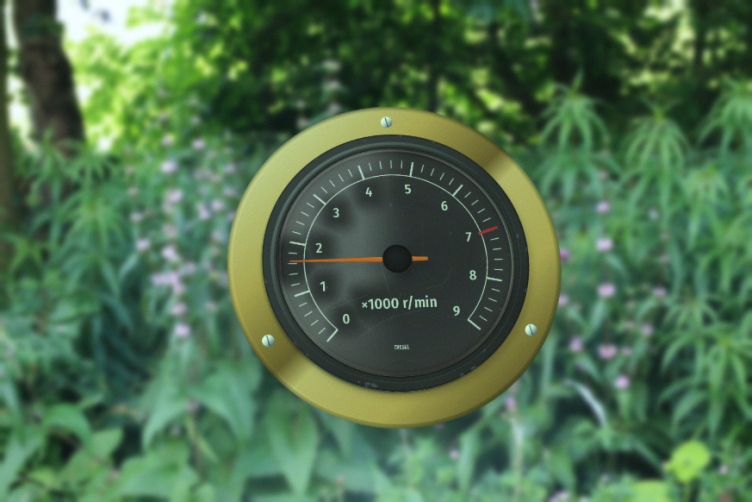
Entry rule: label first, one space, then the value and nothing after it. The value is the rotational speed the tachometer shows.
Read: 1600 rpm
